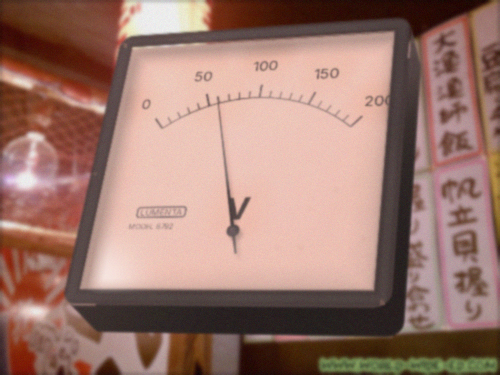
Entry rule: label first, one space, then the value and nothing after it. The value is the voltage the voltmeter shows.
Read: 60 V
